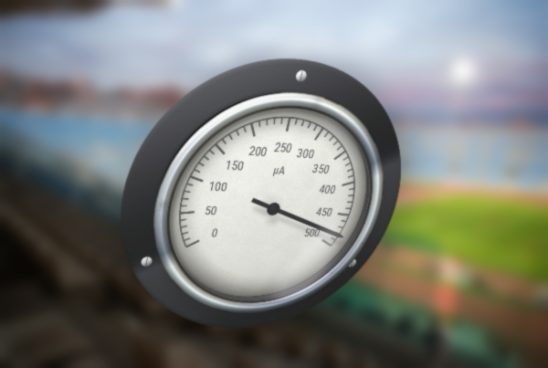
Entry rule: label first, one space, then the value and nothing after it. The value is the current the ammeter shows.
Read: 480 µA
